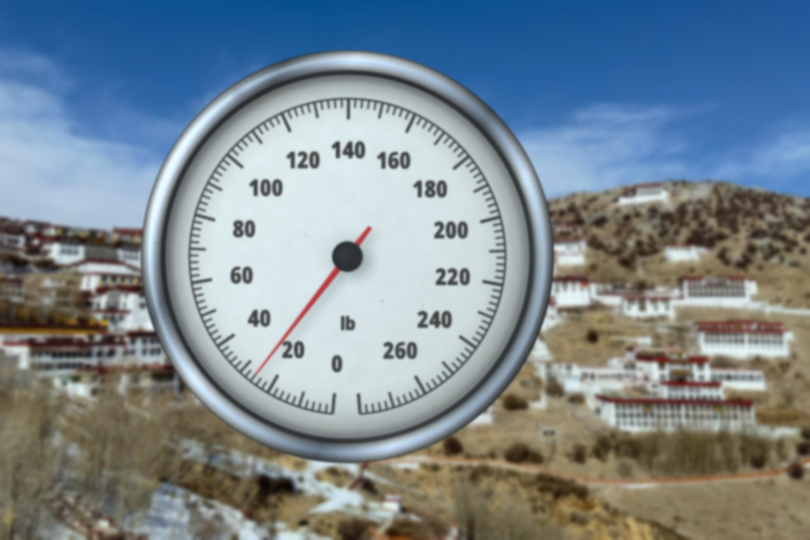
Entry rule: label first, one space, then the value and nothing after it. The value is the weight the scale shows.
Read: 26 lb
